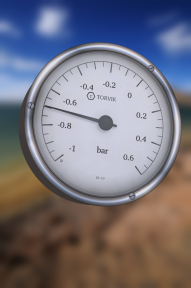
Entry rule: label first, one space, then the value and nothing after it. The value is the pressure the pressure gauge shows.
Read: -0.7 bar
